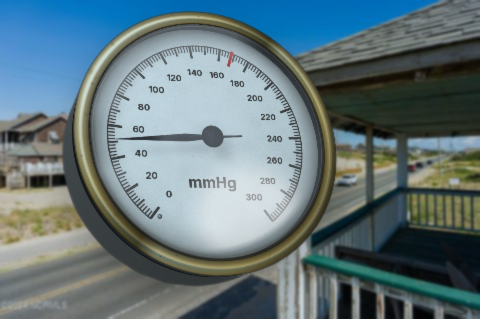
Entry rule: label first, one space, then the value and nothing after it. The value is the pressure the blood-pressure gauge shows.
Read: 50 mmHg
